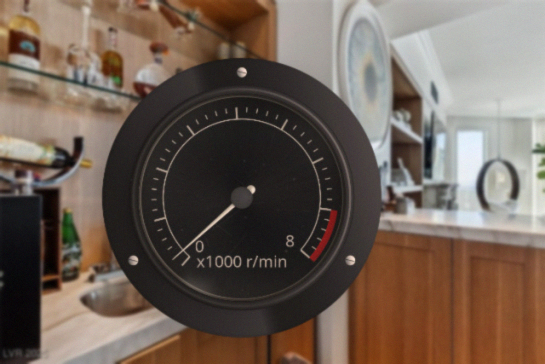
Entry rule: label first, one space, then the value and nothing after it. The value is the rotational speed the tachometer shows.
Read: 200 rpm
